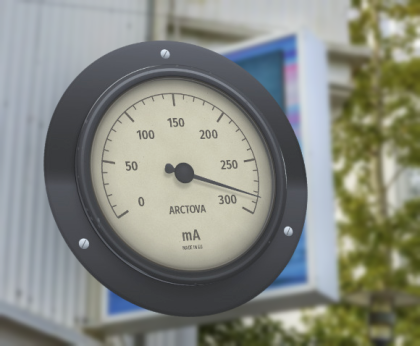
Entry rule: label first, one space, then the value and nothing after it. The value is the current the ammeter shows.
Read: 285 mA
